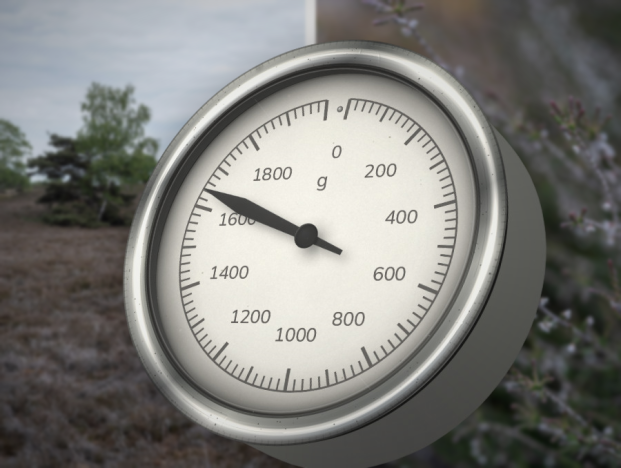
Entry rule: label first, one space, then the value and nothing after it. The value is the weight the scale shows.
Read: 1640 g
